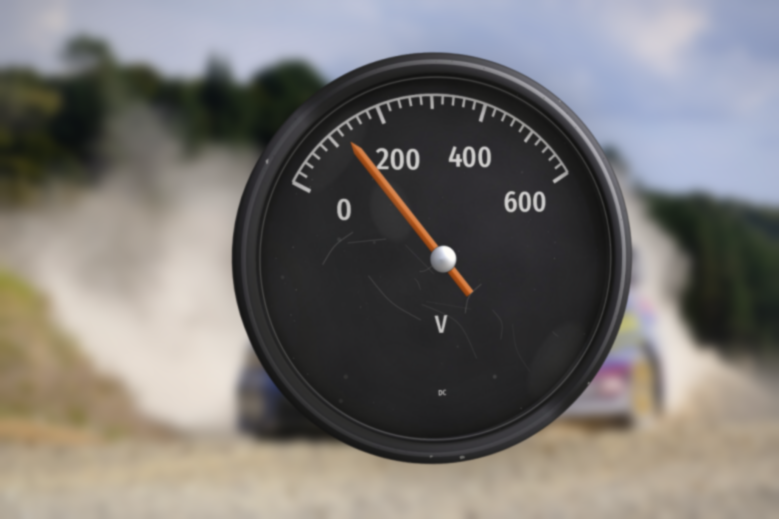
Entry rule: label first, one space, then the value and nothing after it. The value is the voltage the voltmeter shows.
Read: 120 V
